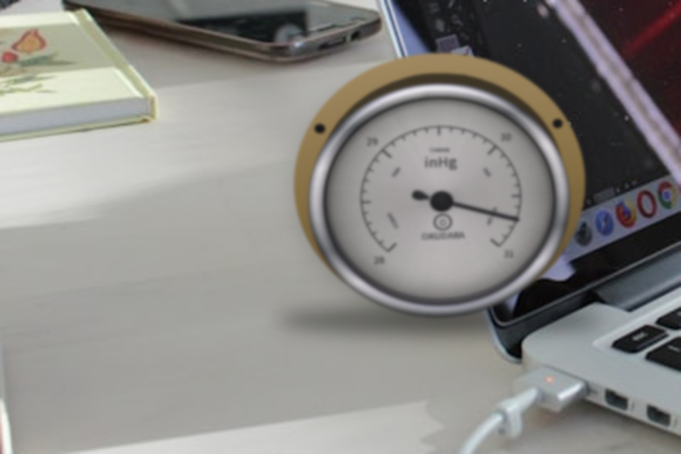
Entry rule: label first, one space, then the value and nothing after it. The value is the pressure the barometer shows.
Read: 30.7 inHg
